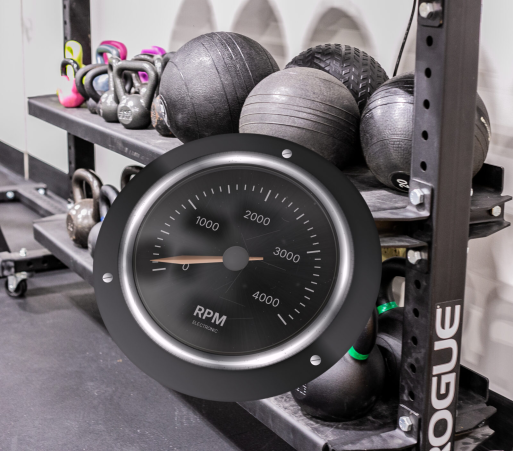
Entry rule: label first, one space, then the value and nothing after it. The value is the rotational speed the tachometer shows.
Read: 100 rpm
